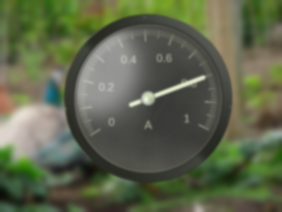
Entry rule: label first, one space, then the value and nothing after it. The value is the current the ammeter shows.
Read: 0.8 A
